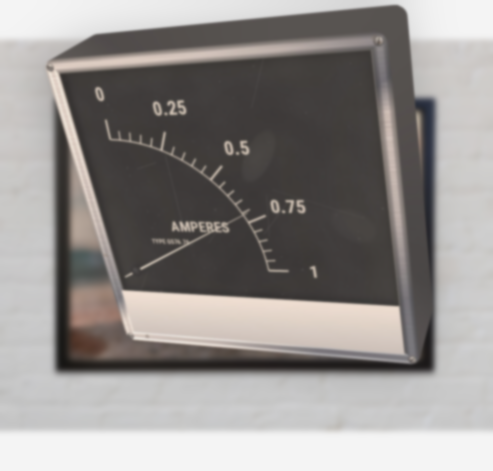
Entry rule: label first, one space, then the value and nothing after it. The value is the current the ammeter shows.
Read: 0.7 A
